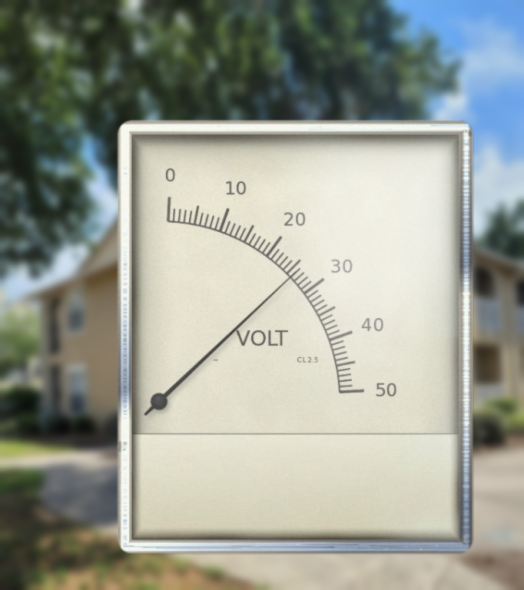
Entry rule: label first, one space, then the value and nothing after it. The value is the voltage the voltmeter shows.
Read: 26 V
